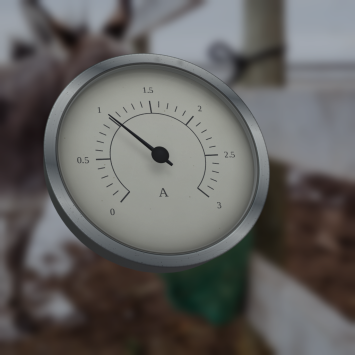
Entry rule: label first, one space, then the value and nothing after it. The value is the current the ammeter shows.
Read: 1 A
